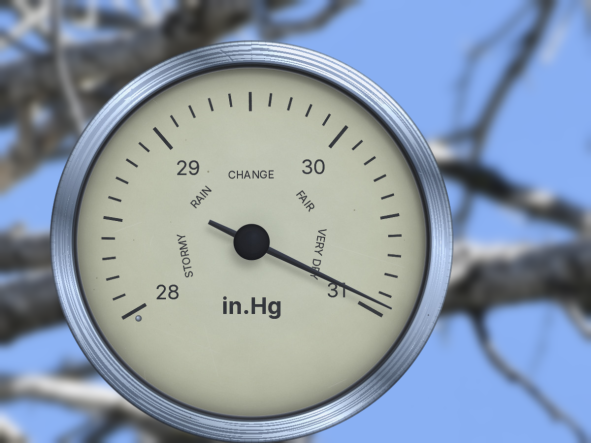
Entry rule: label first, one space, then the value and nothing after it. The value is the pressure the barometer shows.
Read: 30.95 inHg
